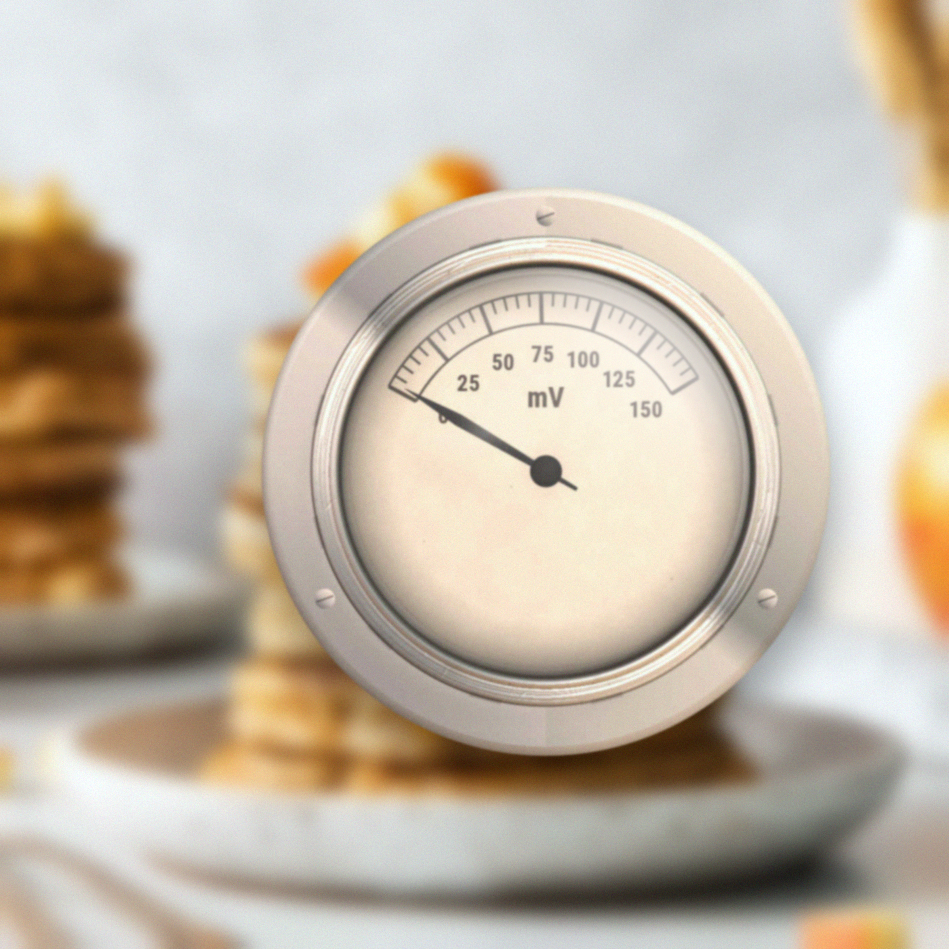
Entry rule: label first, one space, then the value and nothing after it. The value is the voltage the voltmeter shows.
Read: 2.5 mV
